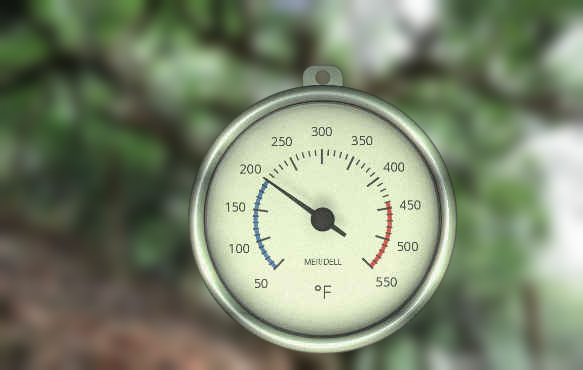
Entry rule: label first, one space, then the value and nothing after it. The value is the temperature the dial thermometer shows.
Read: 200 °F
